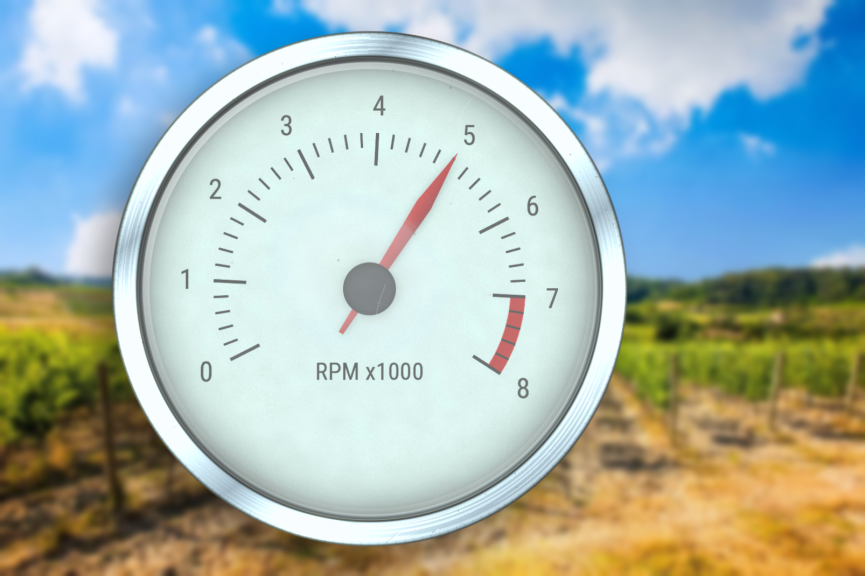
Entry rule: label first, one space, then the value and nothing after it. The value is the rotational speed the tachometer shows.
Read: 5000 rpm
